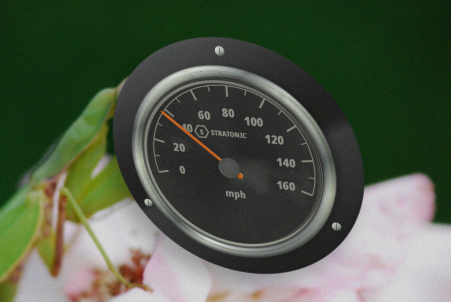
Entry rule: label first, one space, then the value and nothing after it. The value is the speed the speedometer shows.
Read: 40 mph
